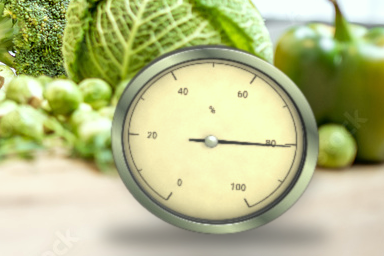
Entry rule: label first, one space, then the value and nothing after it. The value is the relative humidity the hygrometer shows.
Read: 80 %
